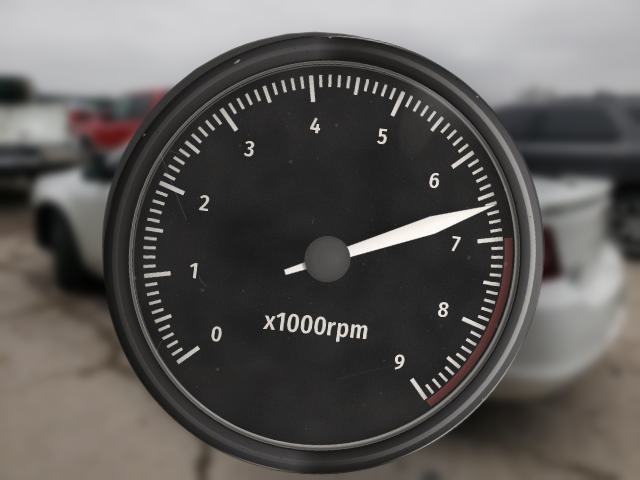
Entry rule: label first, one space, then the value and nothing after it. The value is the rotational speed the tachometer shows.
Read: 6600 rpm
